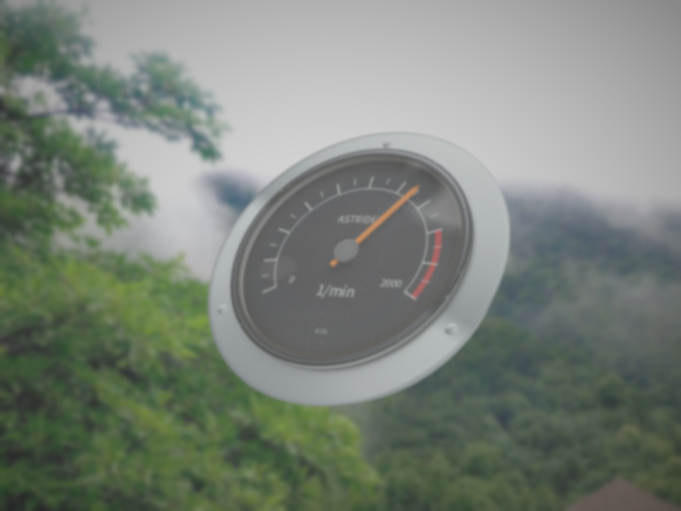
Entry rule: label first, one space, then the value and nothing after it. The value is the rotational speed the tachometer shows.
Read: 1300 rpm
